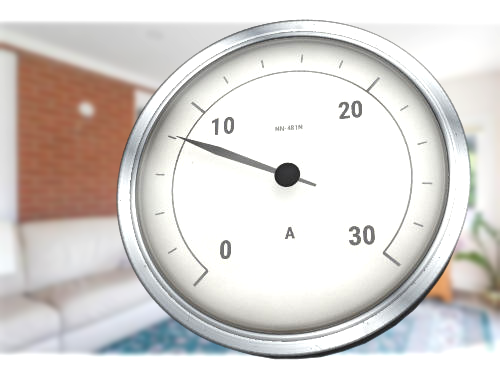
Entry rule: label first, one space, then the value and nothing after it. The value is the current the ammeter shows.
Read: 8 A
